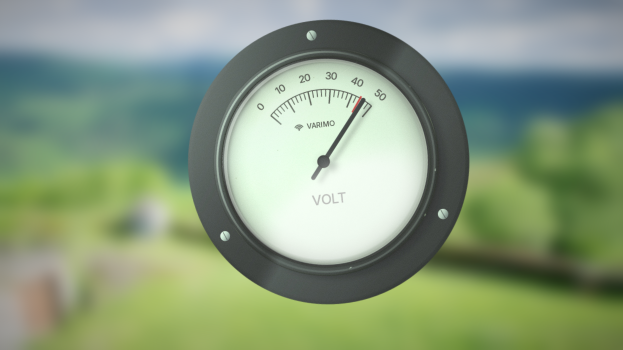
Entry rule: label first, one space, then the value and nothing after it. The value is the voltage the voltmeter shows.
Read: 46 V
